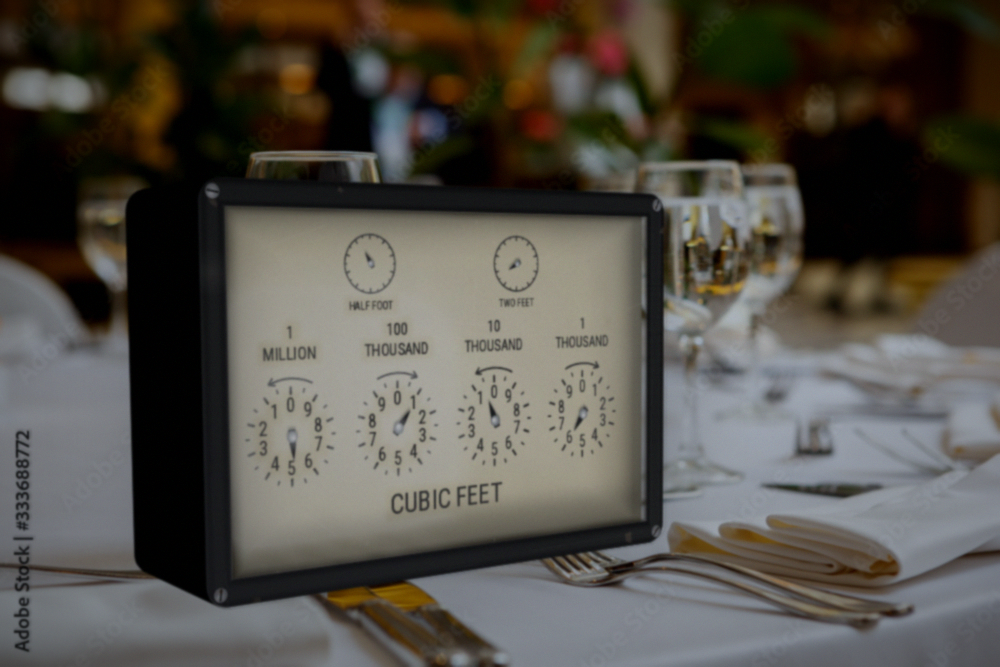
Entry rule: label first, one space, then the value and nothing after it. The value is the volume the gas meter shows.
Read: 510600 ft³
